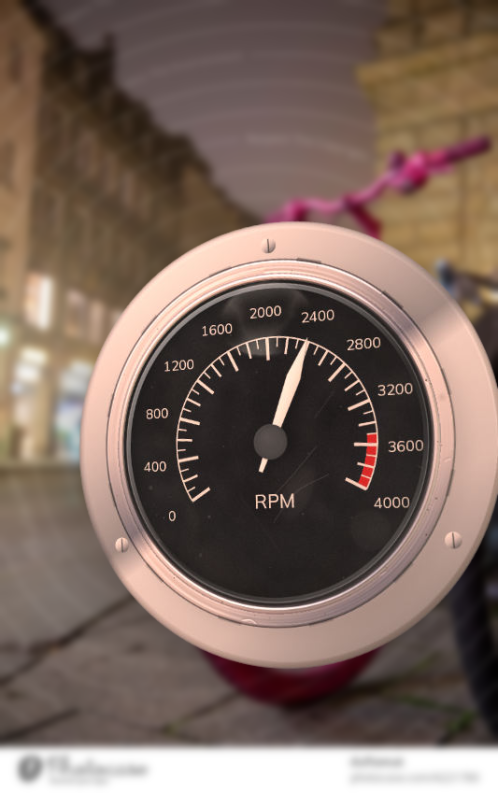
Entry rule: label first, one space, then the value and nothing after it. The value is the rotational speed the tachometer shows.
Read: 2400 rpm
